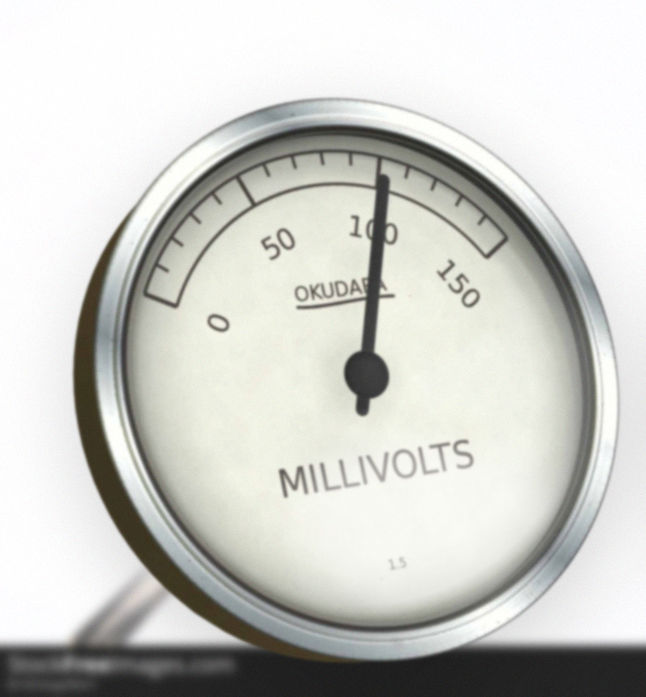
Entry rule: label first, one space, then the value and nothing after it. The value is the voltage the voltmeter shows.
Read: 100 mV
